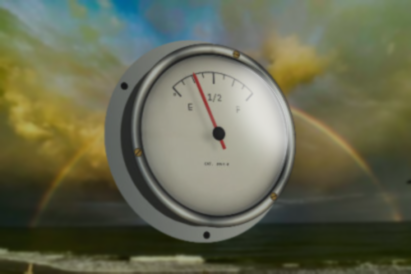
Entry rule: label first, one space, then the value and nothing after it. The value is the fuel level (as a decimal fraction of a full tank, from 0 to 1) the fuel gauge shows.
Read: 0.25
